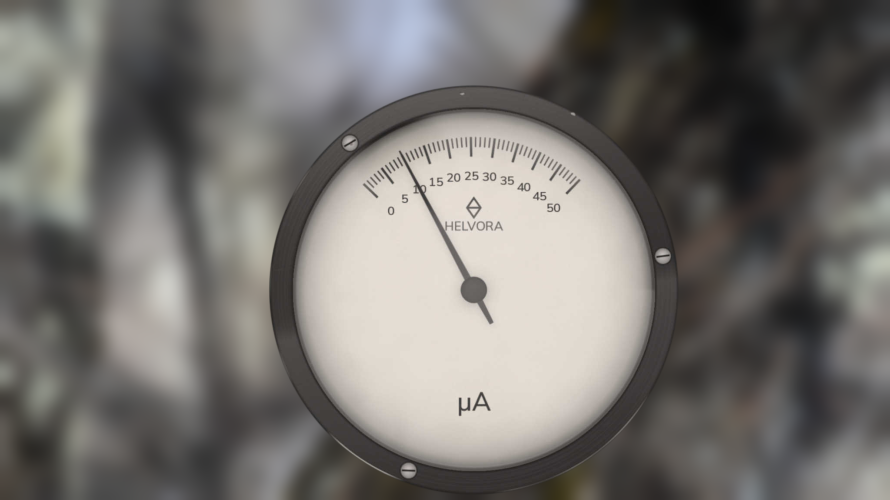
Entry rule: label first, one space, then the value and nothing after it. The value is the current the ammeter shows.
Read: 10 µA
